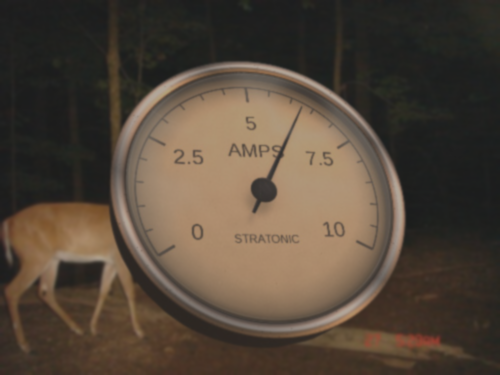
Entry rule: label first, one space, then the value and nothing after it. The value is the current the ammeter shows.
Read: 6.25 A
